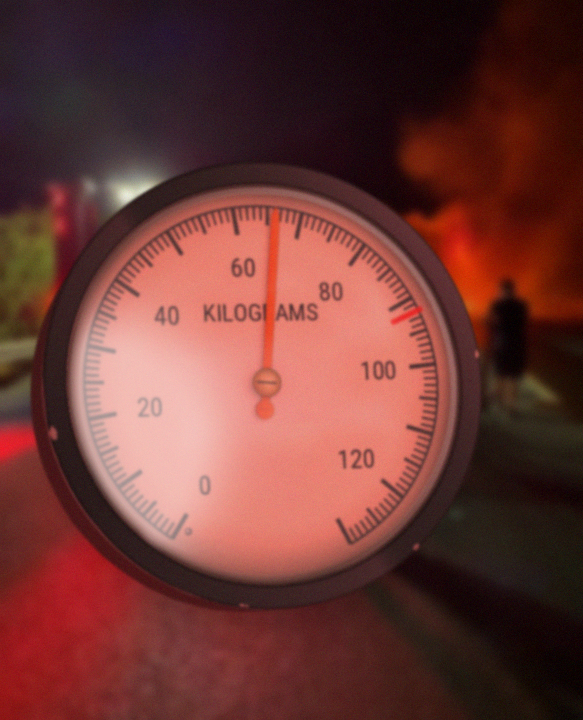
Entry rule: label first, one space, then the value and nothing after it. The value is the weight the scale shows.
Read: 66 kg
